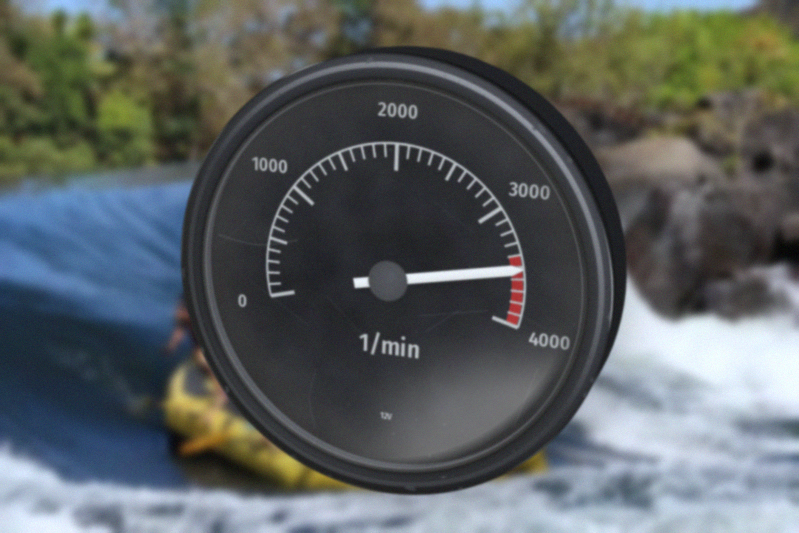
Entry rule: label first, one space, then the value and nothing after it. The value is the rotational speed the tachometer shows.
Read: 3500 rpm
